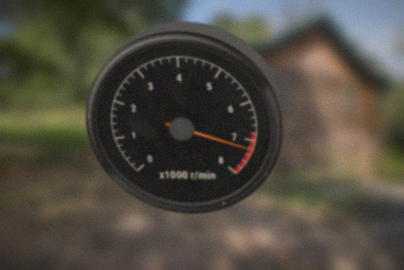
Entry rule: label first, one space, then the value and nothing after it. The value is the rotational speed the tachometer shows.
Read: 7200 rpm
